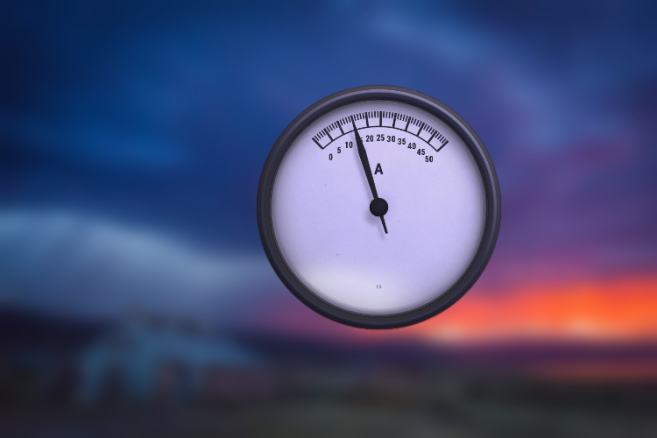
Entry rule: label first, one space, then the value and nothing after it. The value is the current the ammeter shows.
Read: 15 A
